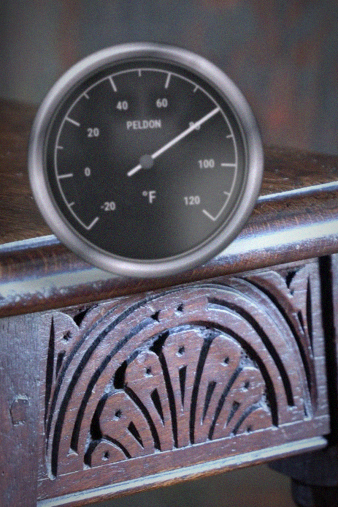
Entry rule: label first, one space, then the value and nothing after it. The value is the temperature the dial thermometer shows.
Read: 80 °F
